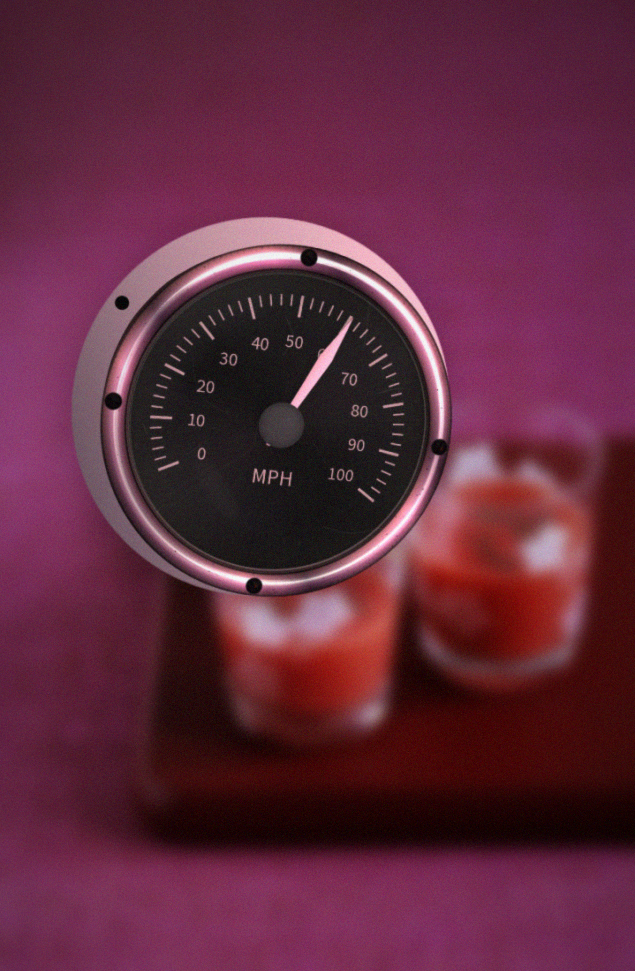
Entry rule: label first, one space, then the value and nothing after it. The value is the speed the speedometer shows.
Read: 60 mph
